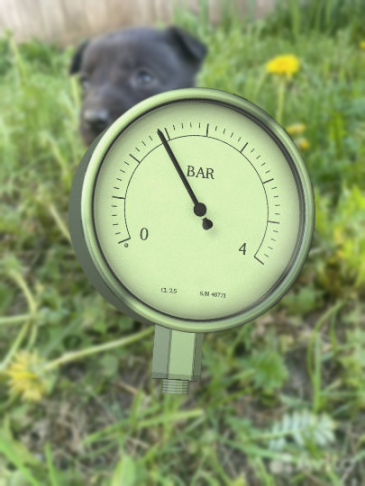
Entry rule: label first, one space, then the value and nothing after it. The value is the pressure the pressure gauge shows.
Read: 1.4 bar
